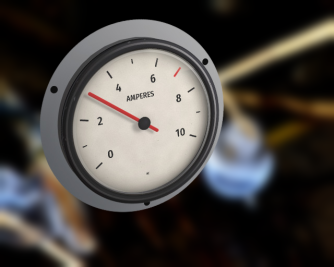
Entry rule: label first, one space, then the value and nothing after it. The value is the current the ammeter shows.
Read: 3 A
